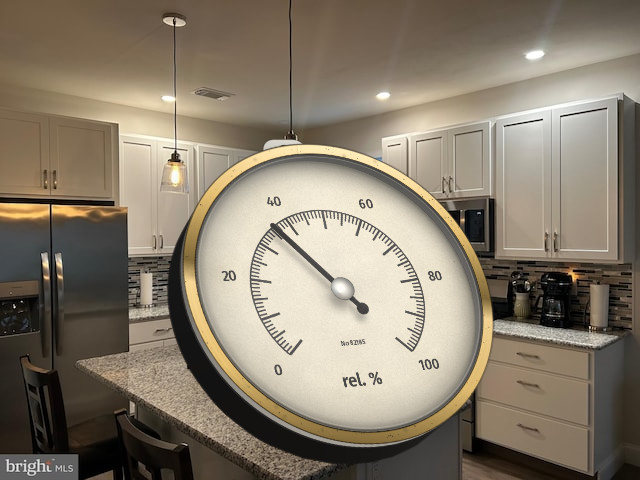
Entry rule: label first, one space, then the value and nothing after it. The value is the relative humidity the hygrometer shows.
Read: 35 %
